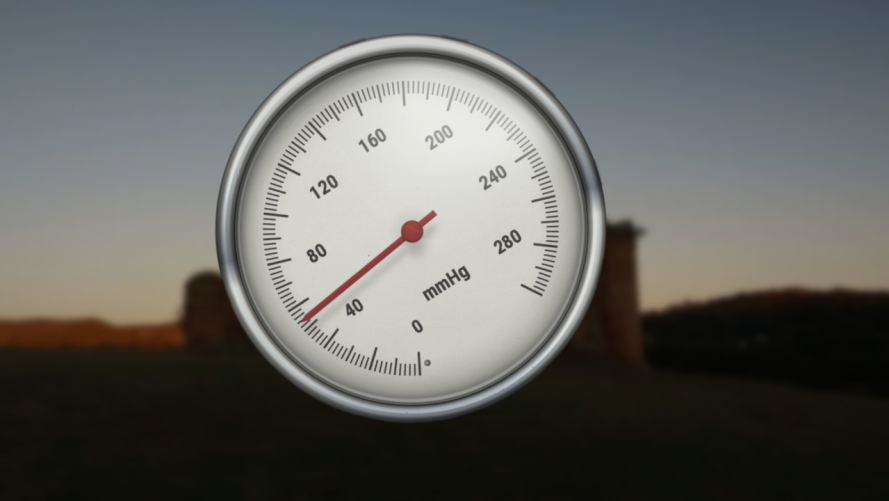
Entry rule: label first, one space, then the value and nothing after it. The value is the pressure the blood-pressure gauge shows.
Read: 54 mmHg
